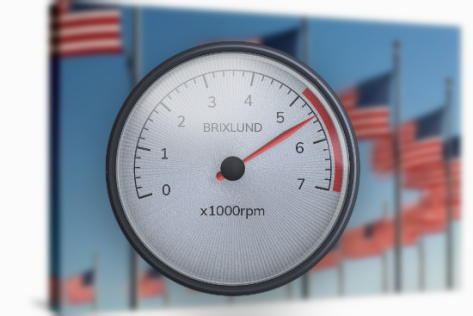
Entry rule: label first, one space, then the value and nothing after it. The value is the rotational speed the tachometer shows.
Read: 5500 rpm
